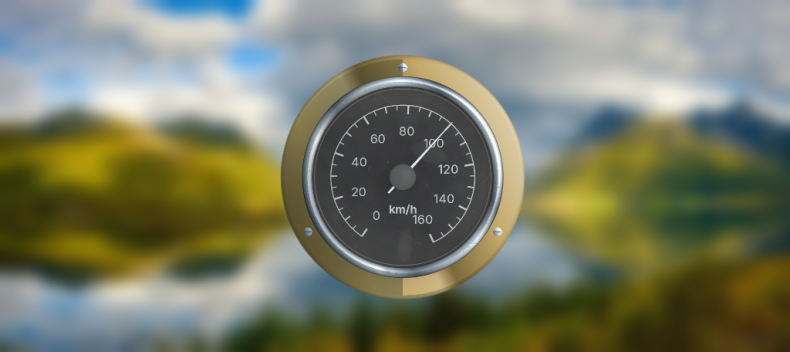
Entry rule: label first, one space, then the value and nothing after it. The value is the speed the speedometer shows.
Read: 100 km/h
